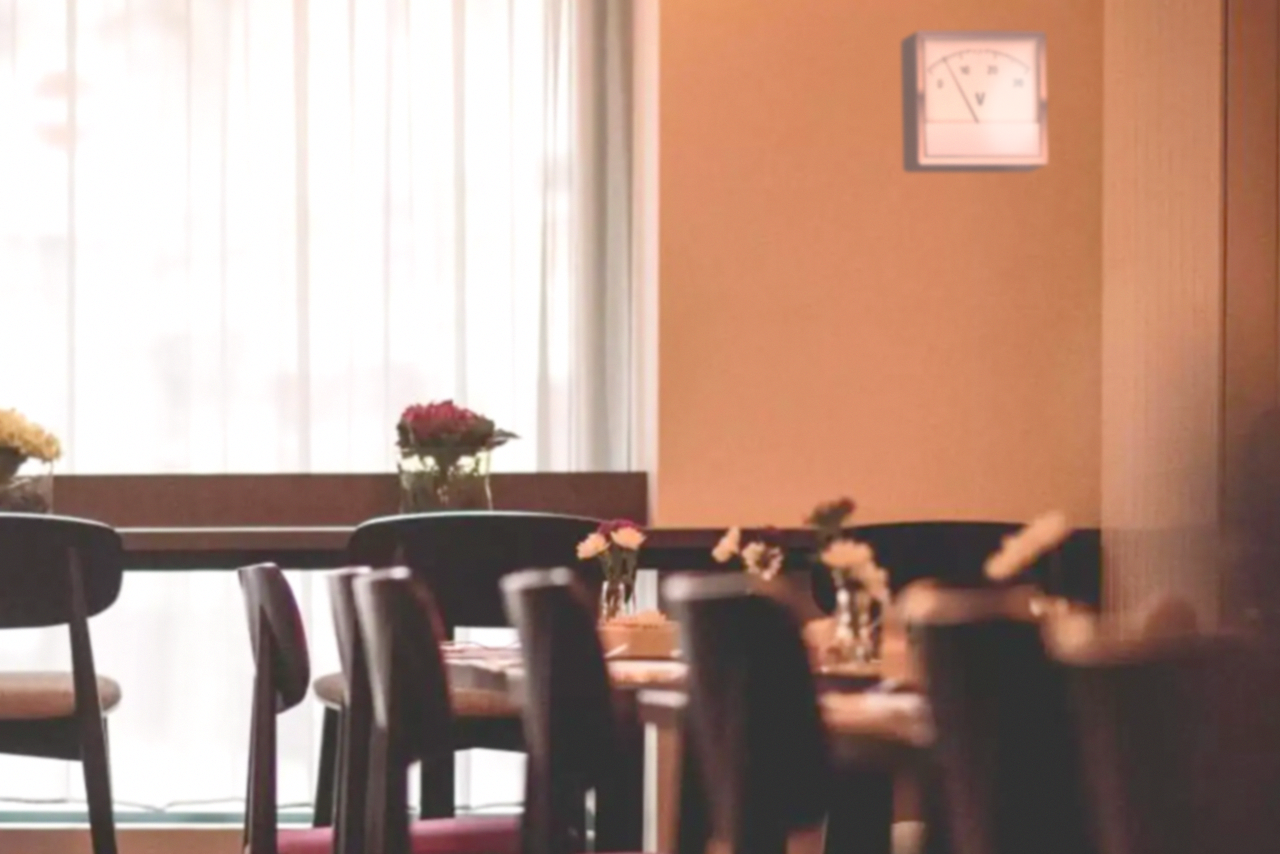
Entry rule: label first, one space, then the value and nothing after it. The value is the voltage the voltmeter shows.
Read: 5 V
